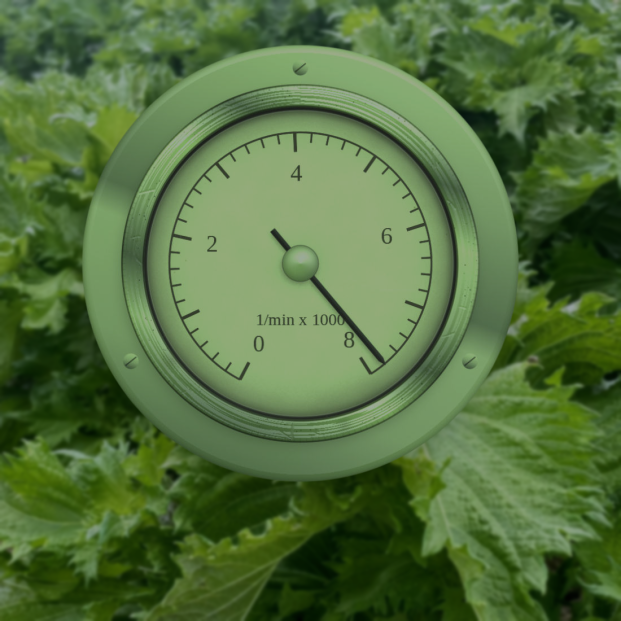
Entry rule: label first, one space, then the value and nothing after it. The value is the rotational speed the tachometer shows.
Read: 7800 rpm
